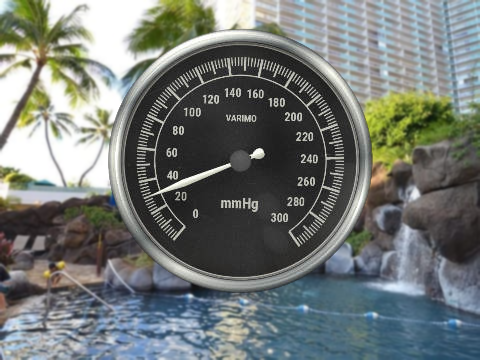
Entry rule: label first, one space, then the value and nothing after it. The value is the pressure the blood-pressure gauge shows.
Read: 30 mmHg
